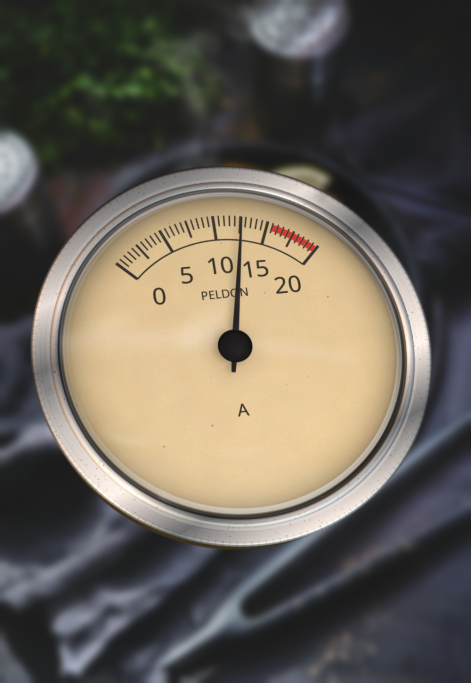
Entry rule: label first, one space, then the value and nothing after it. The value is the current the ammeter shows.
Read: 12.5 A
